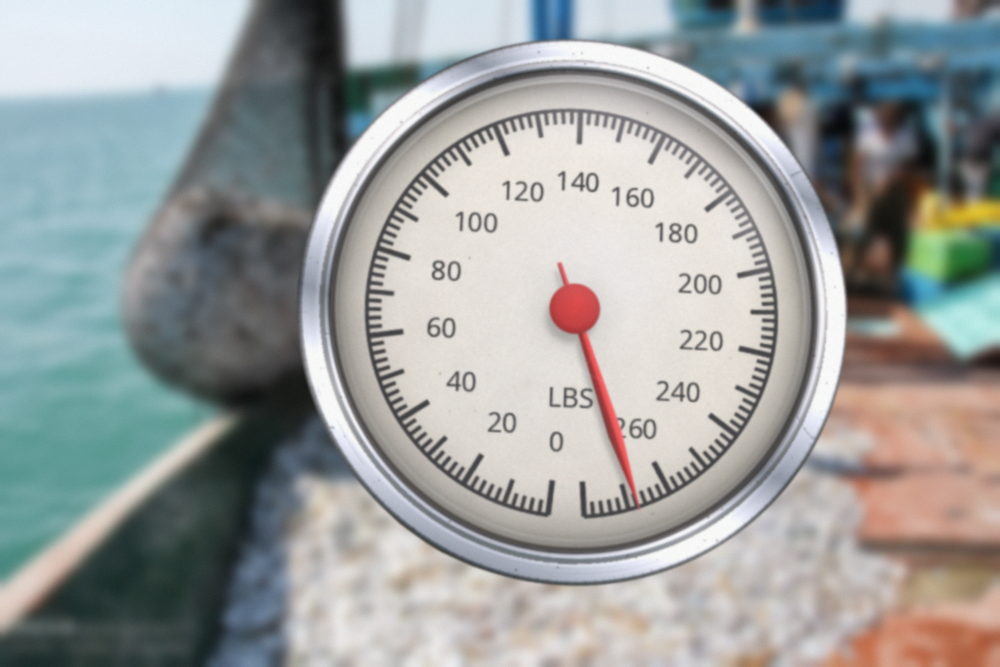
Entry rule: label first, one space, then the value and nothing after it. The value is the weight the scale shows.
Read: 268 lb
